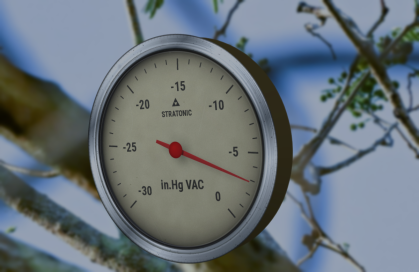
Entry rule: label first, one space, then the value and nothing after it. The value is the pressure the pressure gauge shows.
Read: -3 inHg
